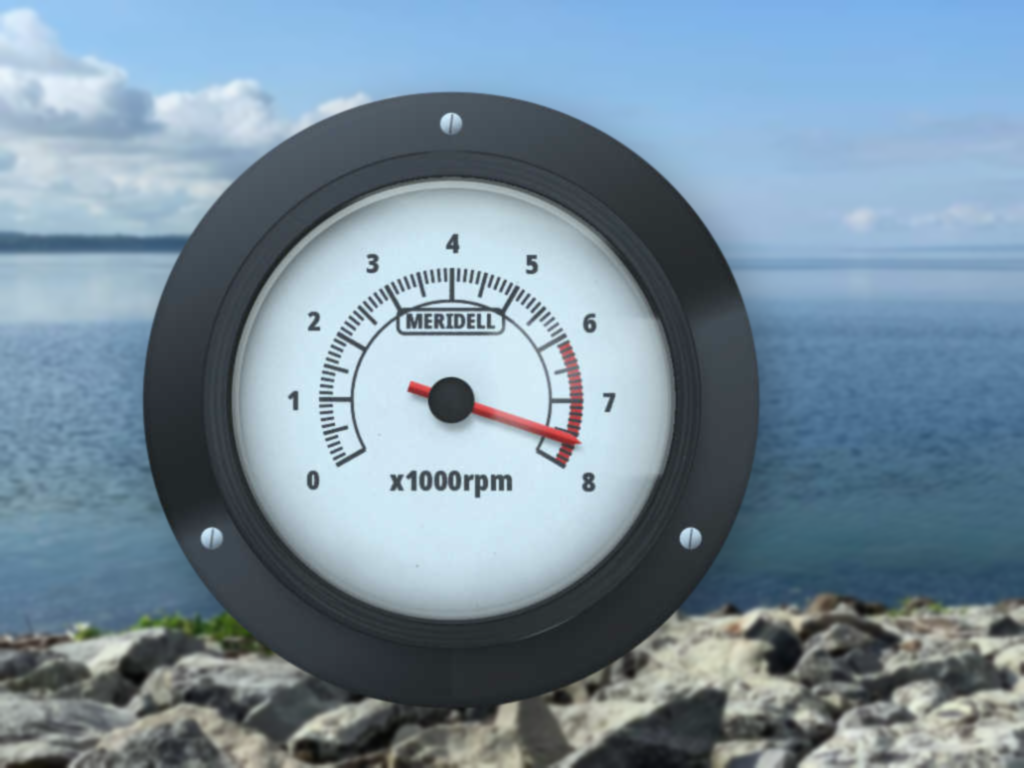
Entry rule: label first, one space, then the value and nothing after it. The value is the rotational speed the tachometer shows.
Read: 7600 rpm
